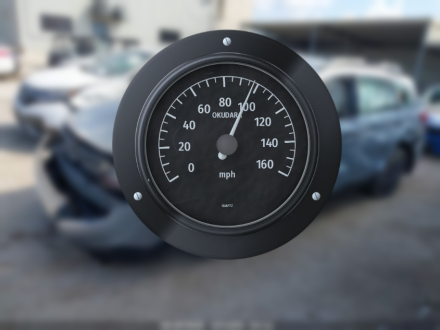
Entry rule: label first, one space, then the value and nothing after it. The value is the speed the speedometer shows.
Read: 97.5 mph
